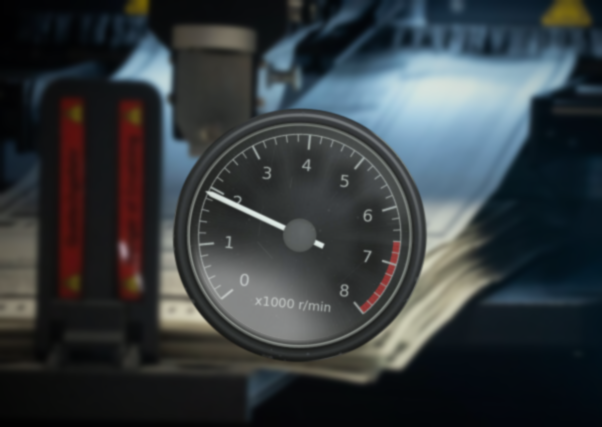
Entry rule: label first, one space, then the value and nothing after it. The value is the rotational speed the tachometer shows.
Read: 1900 rpm
